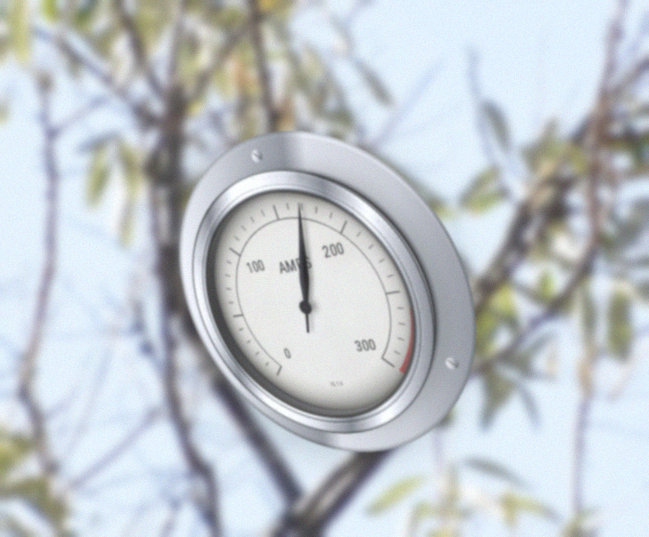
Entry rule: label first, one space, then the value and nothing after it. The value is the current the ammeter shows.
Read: 170 A
